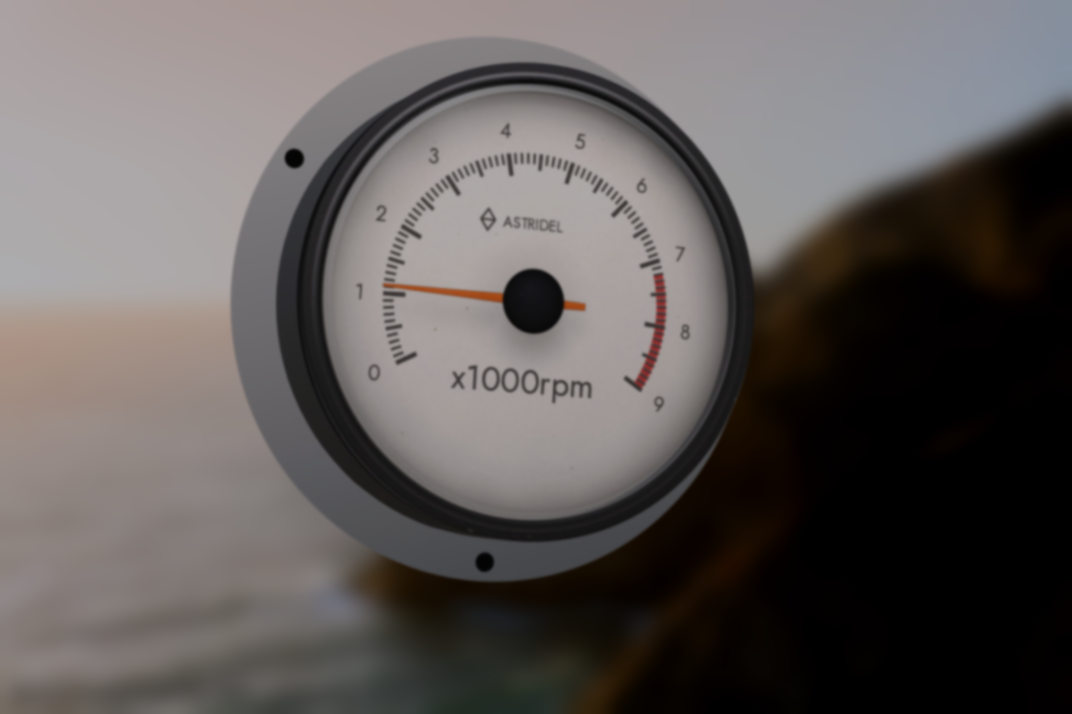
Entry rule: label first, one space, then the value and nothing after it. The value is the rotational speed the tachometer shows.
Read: 1100 rpm
